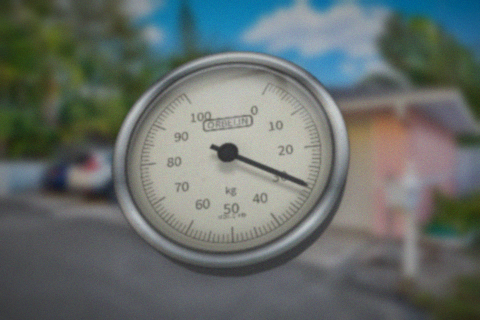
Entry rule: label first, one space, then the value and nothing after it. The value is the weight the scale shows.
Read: 30 kg
